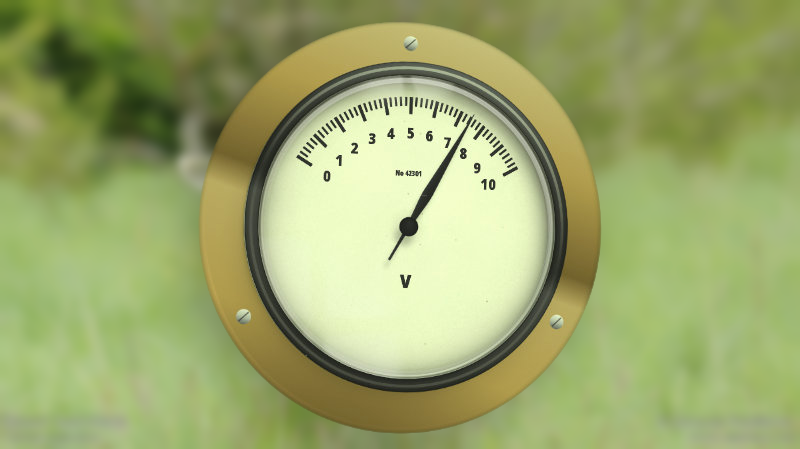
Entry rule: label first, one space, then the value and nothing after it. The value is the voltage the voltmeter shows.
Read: 7.4 V
